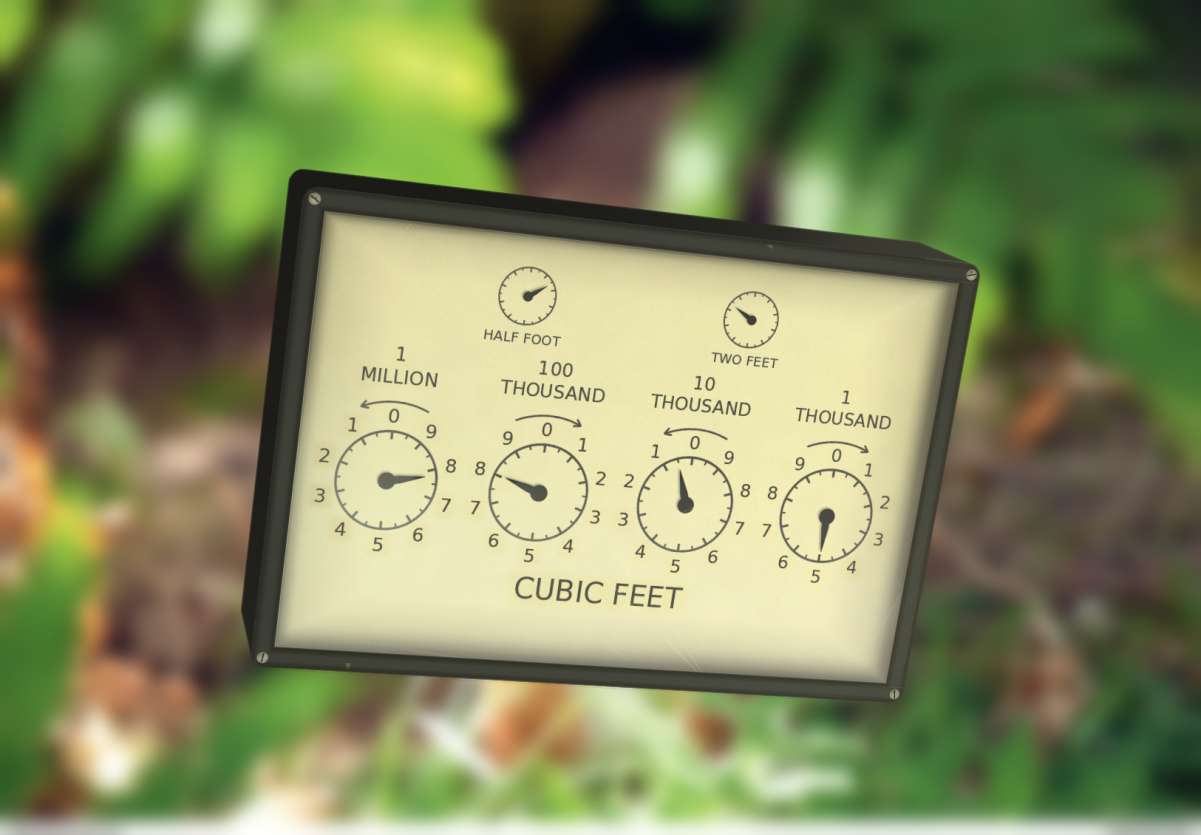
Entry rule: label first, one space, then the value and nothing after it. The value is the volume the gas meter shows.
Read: 780500 ft³
